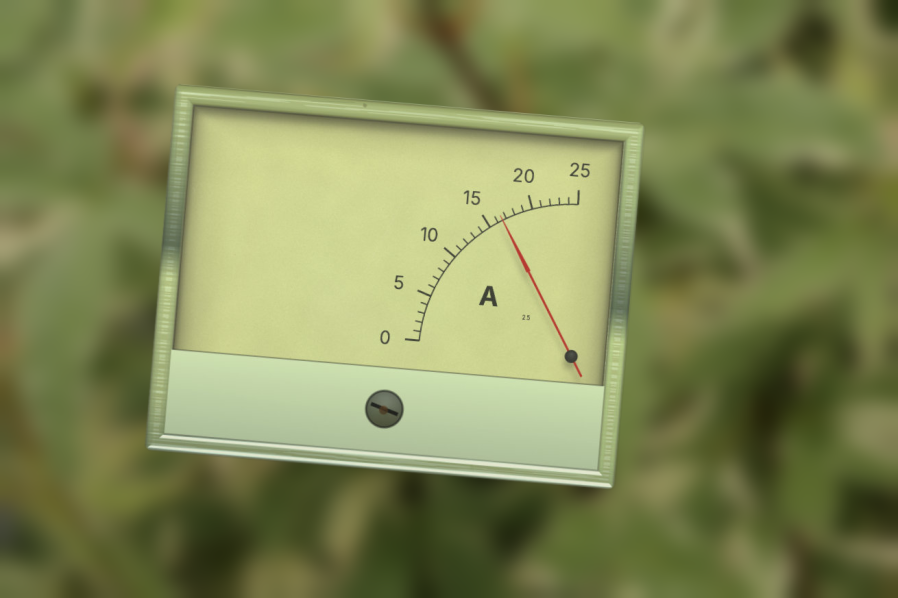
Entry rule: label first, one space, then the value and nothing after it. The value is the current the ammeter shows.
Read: 16.5 A
